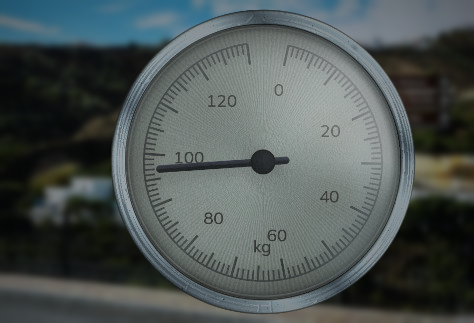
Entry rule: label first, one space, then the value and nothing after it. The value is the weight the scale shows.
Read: 97 kg
